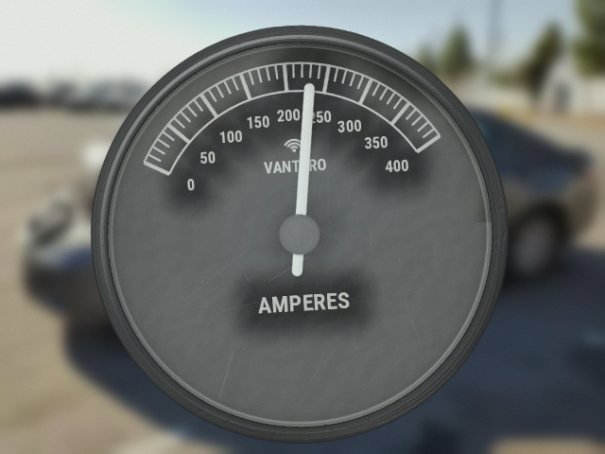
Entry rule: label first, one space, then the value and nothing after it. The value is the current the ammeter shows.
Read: 230 A
